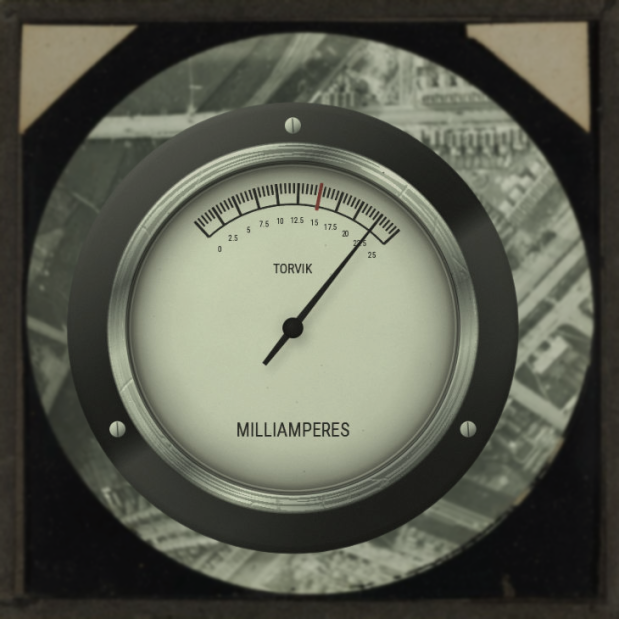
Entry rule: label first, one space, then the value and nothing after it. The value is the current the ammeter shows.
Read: 22.5 mA
